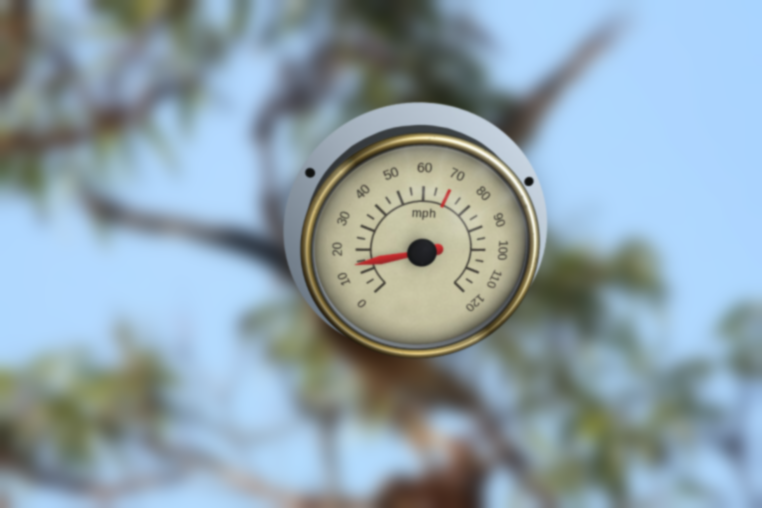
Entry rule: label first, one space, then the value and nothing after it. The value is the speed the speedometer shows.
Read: 15 mph
